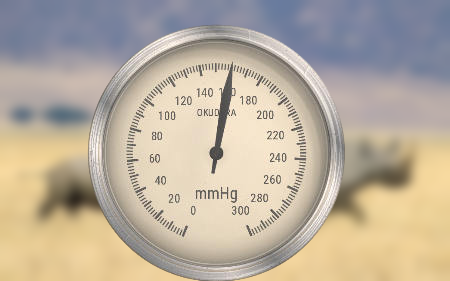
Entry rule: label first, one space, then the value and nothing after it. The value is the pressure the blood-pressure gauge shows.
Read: 160 mmHg
